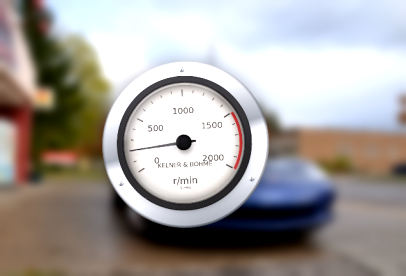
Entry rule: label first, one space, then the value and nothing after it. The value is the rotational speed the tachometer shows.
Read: 200 rpm
